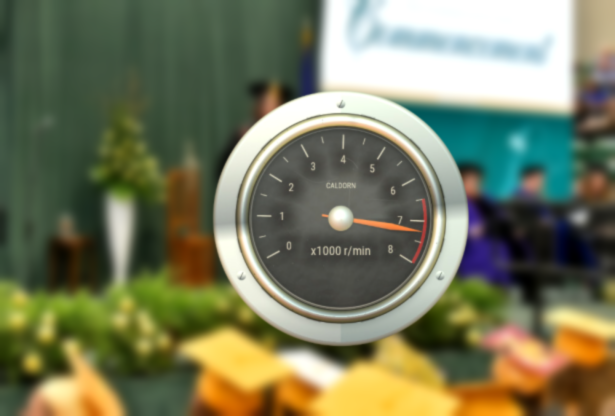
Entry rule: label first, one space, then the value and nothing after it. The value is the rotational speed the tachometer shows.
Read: 7250 rpm
